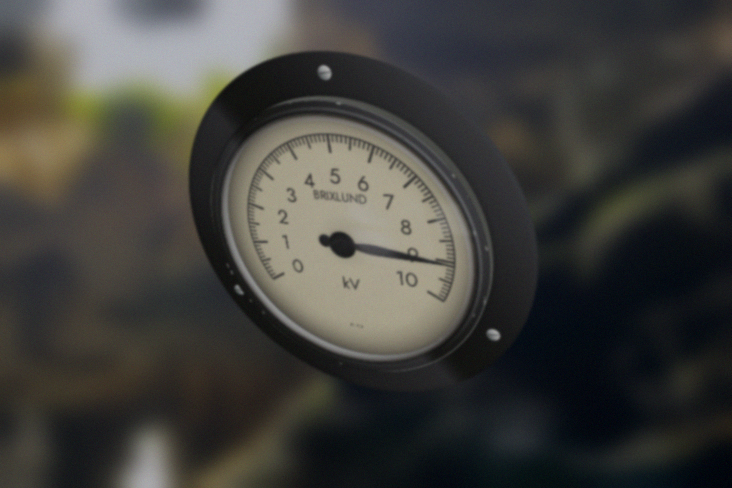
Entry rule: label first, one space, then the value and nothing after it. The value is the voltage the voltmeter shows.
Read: 9 kV
